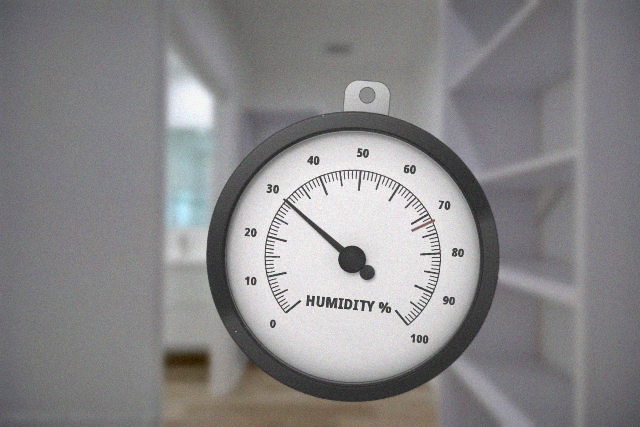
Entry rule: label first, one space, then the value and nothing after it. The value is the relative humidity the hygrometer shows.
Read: 30 %
